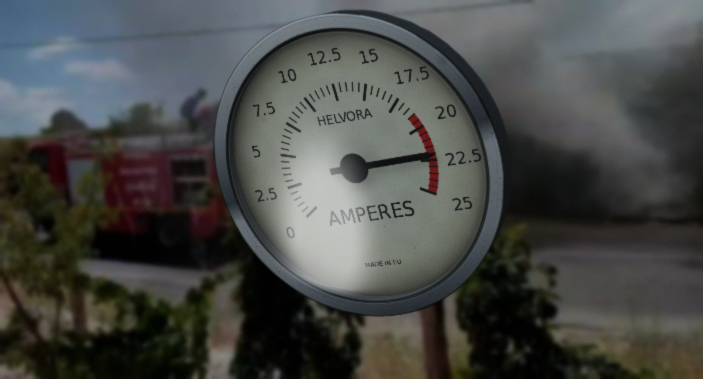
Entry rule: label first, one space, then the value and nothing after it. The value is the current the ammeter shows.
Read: 22 A
